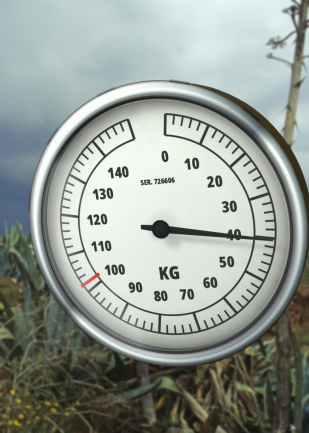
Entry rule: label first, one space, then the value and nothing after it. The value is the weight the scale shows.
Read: 40 kg
